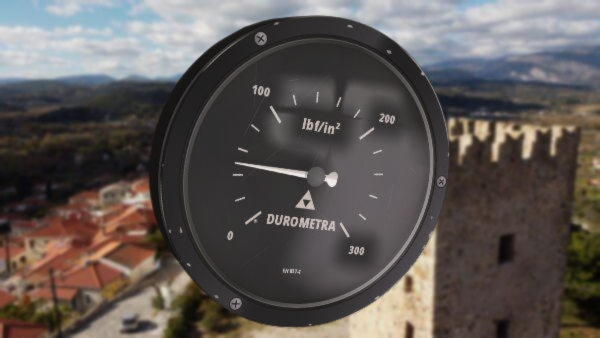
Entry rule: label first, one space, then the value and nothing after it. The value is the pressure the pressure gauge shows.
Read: 50 psi
